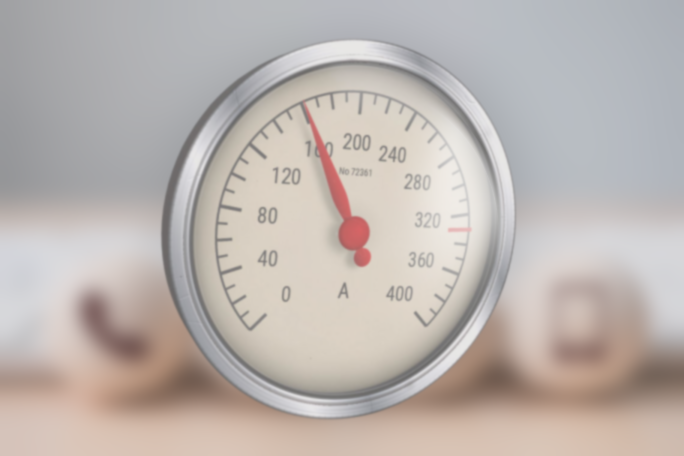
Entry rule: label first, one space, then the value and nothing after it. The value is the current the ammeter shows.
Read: 160 A
